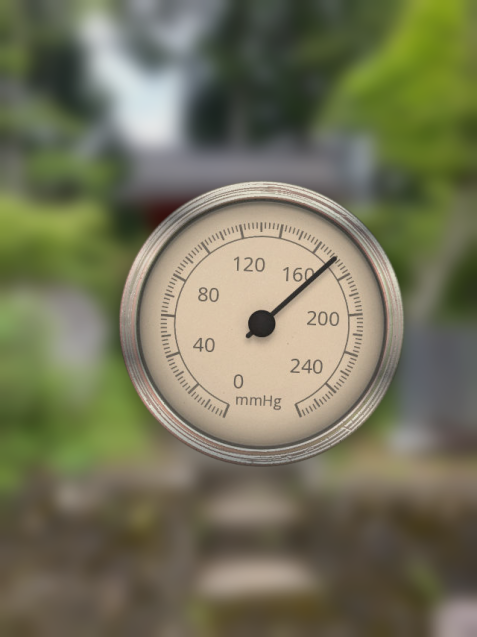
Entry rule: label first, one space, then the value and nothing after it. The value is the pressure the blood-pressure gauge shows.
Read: 170 mmHg
